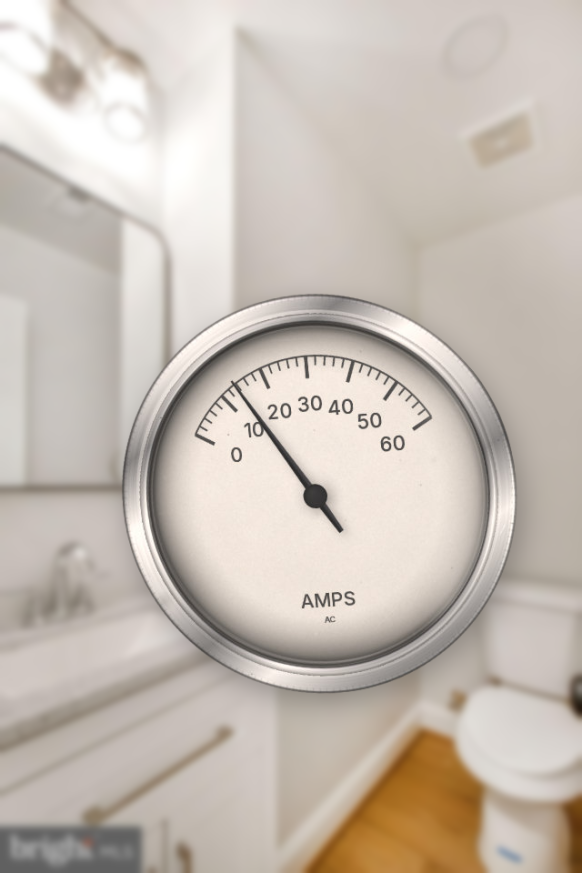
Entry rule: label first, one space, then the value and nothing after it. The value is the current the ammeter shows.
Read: 14 A
